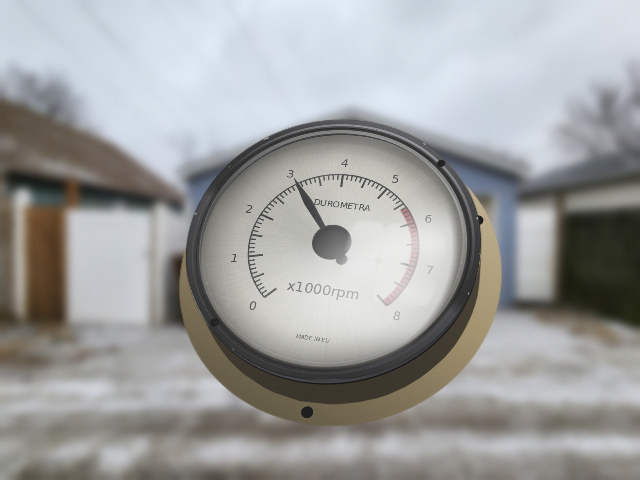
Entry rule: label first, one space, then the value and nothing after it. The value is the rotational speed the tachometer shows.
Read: 3000 rpm
